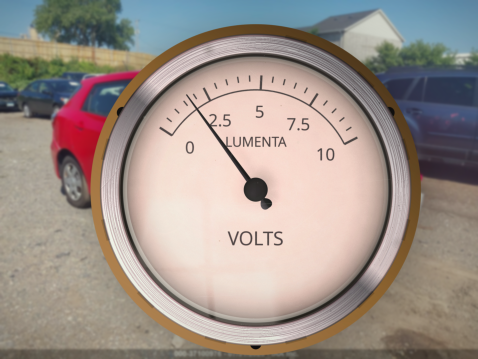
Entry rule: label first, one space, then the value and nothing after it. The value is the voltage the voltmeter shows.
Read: 1.75 V
